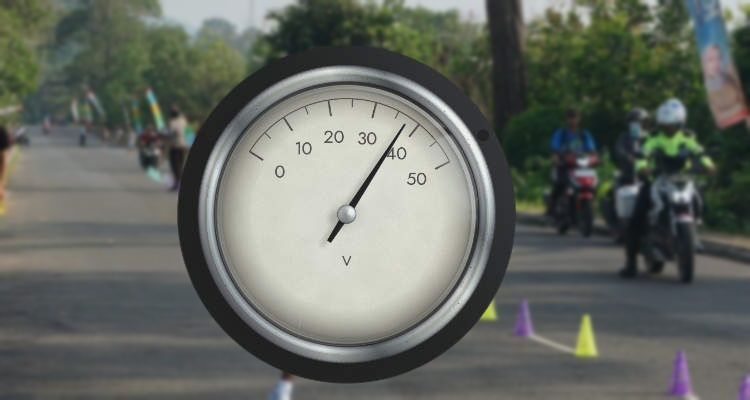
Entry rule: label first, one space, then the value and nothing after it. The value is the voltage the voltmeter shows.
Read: 37.5 V
